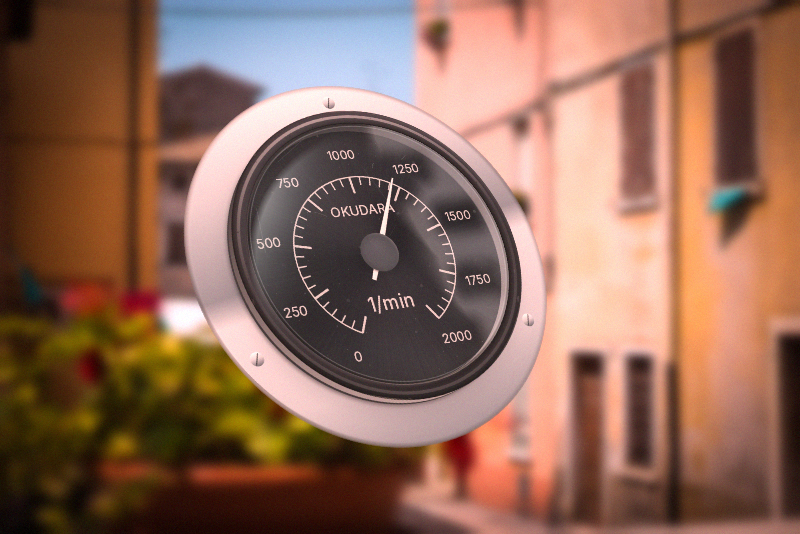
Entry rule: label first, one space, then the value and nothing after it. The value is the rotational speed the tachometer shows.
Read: 1200 rpm
